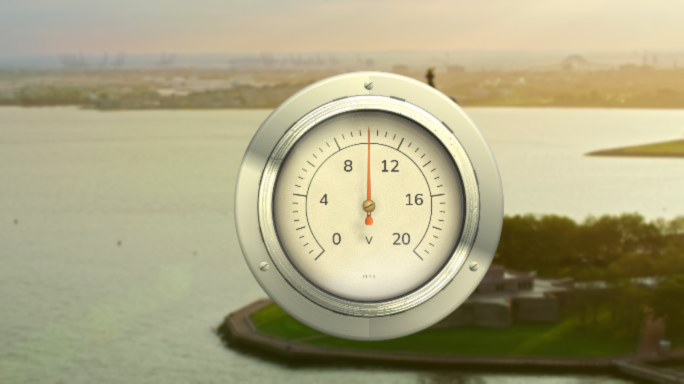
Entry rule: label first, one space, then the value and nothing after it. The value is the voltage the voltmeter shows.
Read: 10 V
